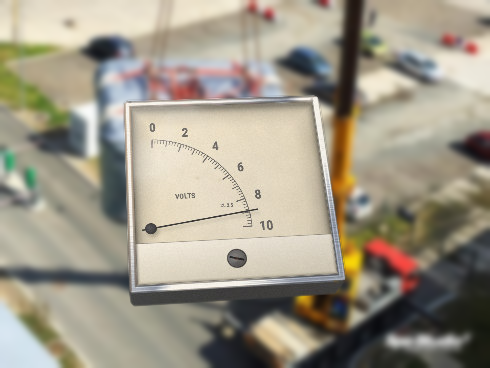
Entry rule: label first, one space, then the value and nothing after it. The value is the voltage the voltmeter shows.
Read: 9 V
